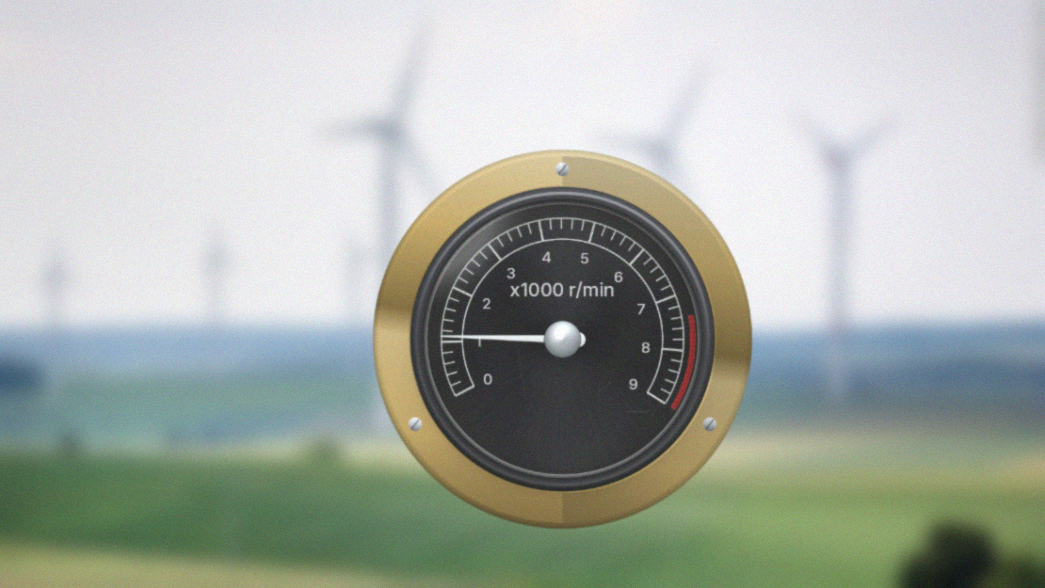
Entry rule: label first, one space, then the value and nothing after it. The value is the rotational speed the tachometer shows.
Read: 1100 rpm
